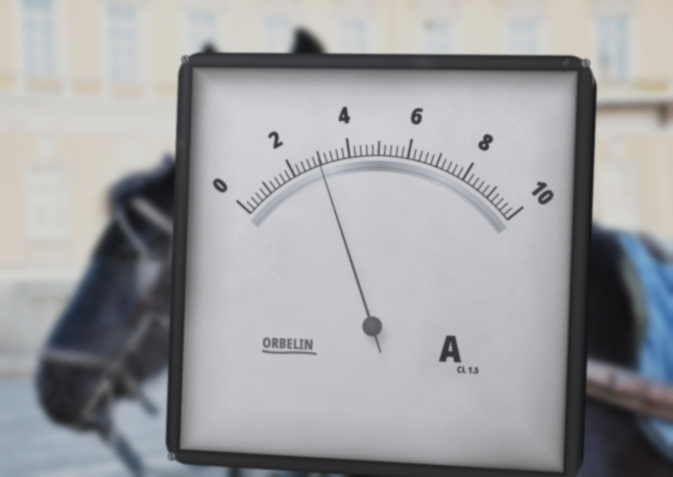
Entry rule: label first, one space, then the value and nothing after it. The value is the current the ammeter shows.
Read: 3 A
